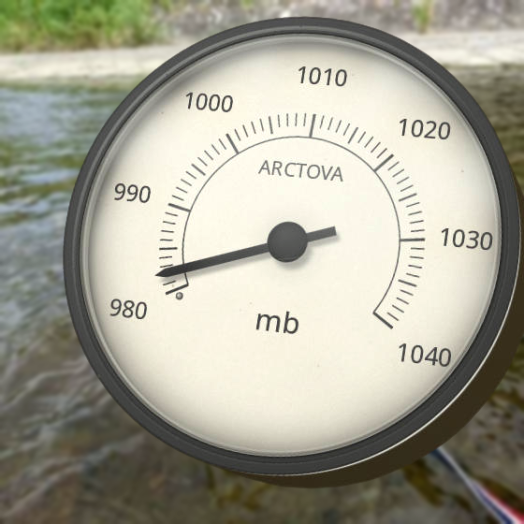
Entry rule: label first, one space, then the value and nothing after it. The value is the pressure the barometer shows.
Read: 982 mbar
